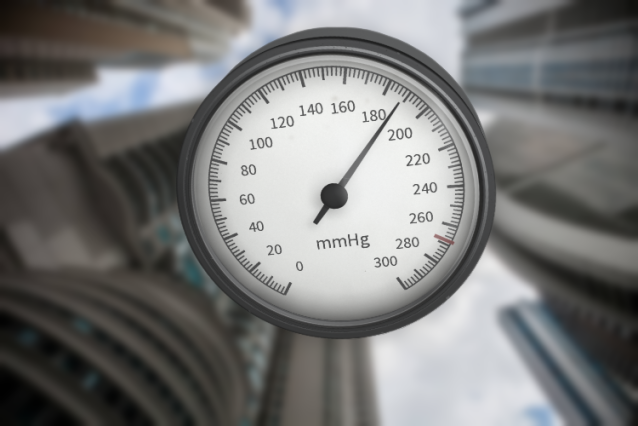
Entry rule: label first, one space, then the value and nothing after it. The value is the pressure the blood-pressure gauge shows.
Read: 188 mmHg
